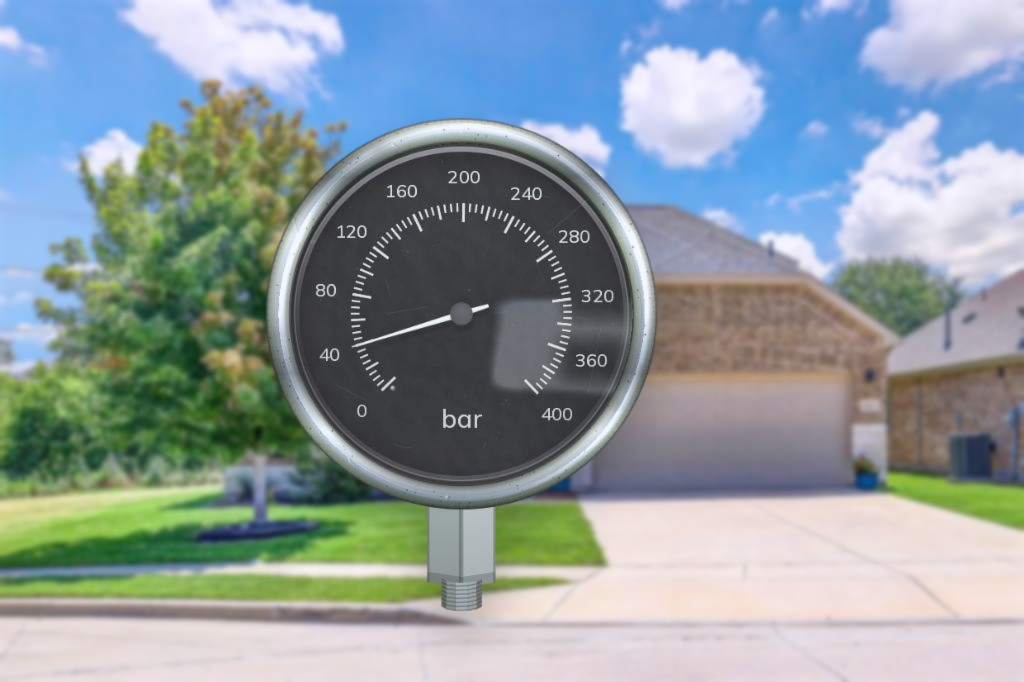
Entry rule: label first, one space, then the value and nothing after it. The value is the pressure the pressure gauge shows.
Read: 40 bar
